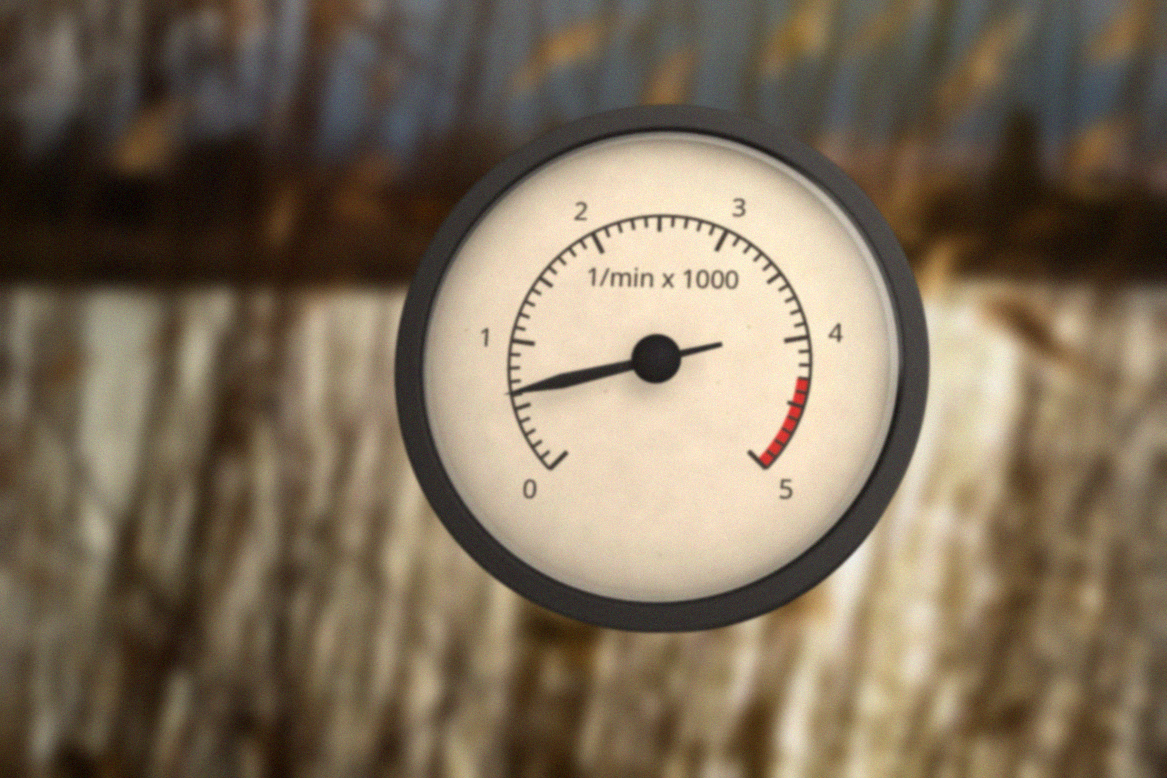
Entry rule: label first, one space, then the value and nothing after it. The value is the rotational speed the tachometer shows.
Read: 600 rpm
